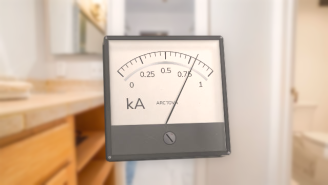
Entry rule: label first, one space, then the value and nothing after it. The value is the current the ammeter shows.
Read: 0.8 kA
